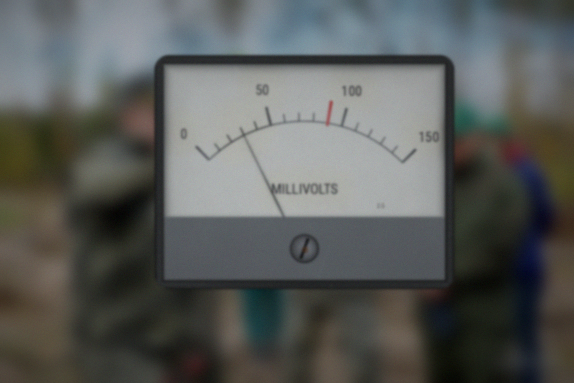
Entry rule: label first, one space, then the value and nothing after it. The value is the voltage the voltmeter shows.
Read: 30 mV
